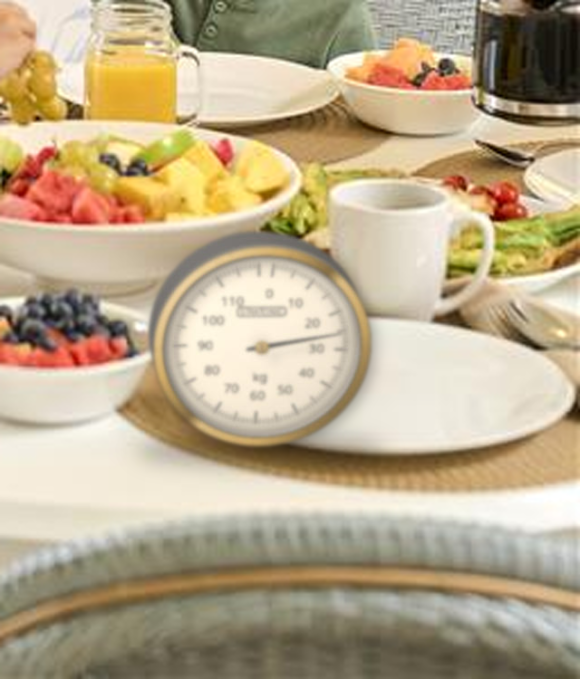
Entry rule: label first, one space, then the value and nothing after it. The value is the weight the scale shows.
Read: 25 kg
